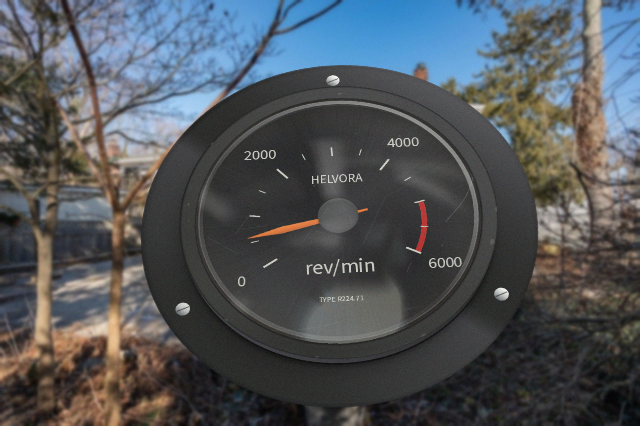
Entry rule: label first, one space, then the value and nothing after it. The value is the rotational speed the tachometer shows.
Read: 500 rpm
